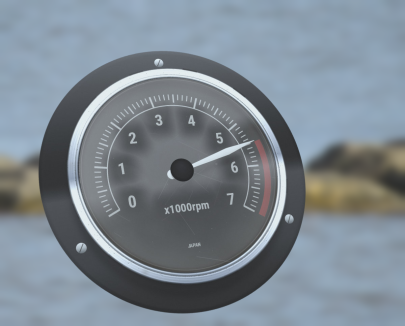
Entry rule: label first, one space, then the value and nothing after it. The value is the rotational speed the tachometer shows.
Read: 5500 rpm
